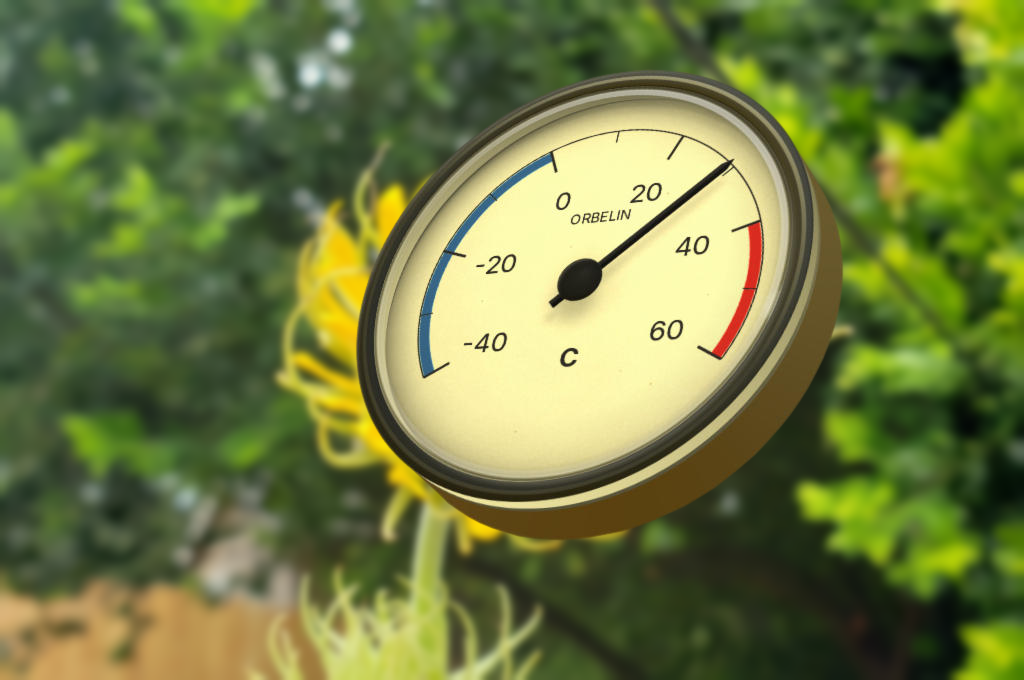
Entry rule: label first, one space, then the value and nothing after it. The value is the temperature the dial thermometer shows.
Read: 30 °C
